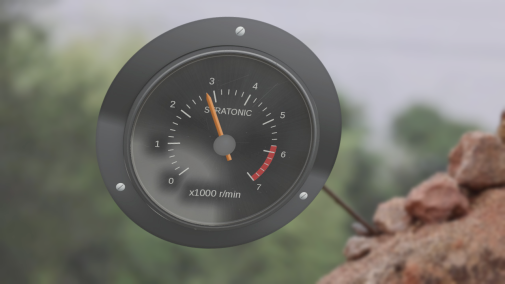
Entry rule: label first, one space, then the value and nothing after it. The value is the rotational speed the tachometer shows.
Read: 2800 rpm
